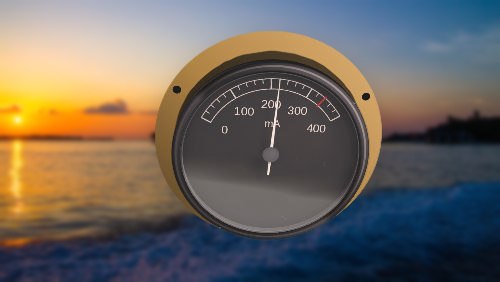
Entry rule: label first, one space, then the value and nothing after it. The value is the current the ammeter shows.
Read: 220 mA
